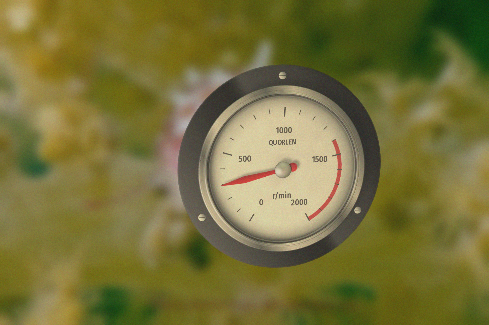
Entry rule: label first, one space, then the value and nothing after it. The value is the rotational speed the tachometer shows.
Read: 300 rpm
